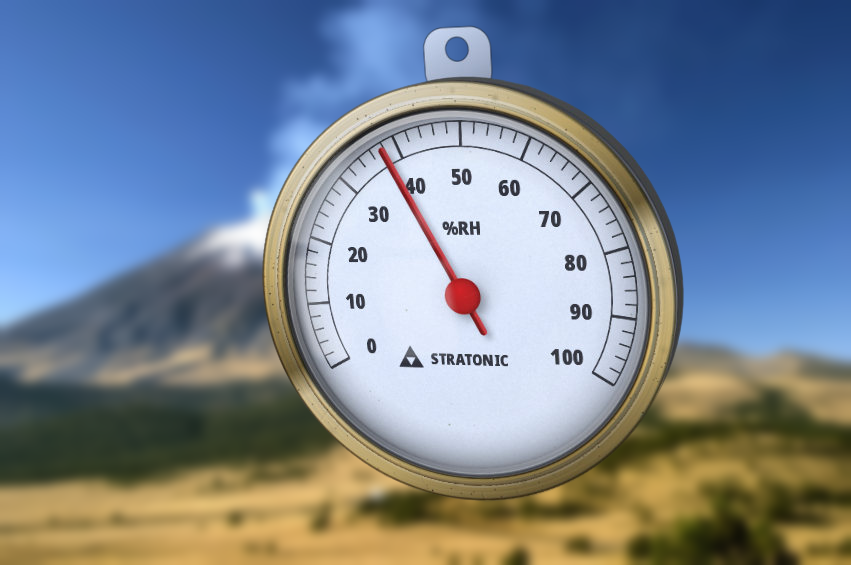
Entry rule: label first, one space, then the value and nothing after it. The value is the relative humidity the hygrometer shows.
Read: 38 %
